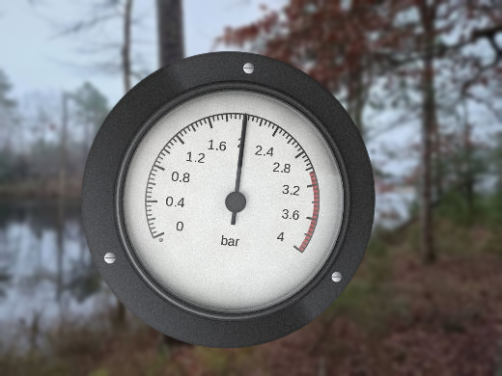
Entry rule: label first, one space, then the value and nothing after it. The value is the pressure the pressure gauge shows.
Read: 2 bar
